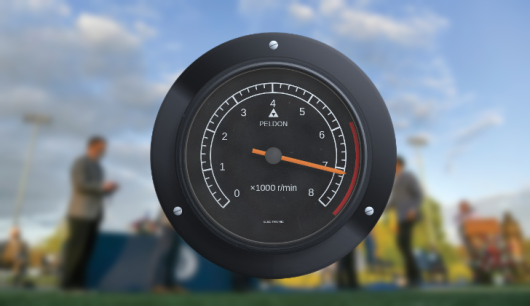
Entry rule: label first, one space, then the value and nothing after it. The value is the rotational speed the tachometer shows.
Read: 7100 rpm
